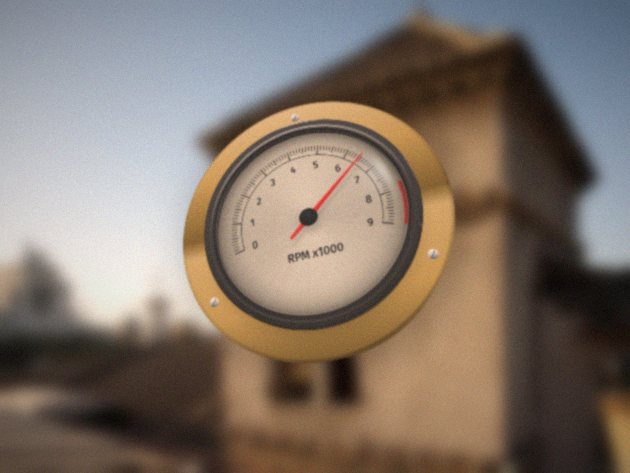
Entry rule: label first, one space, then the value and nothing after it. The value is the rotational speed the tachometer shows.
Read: 6500 rpm
